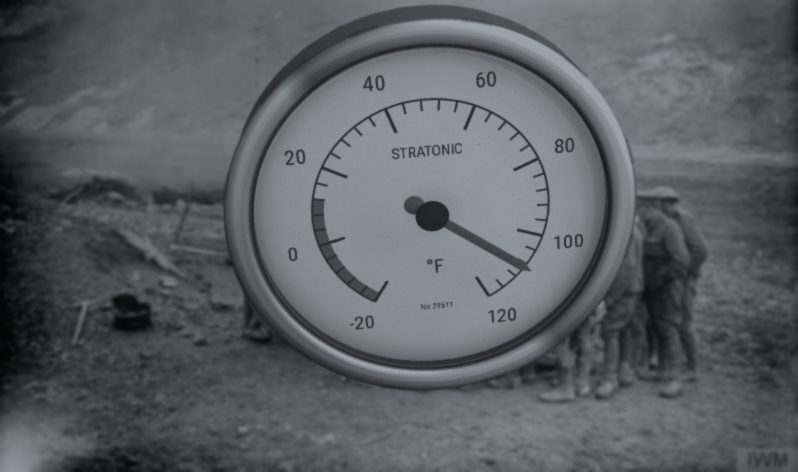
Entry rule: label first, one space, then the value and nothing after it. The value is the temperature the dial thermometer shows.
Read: 108 °F
